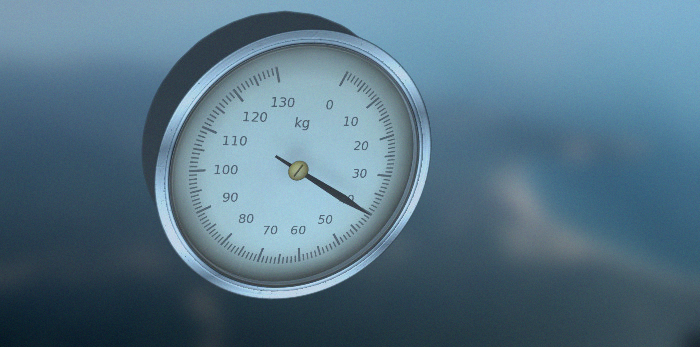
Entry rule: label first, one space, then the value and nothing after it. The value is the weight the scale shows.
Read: 40 kg
